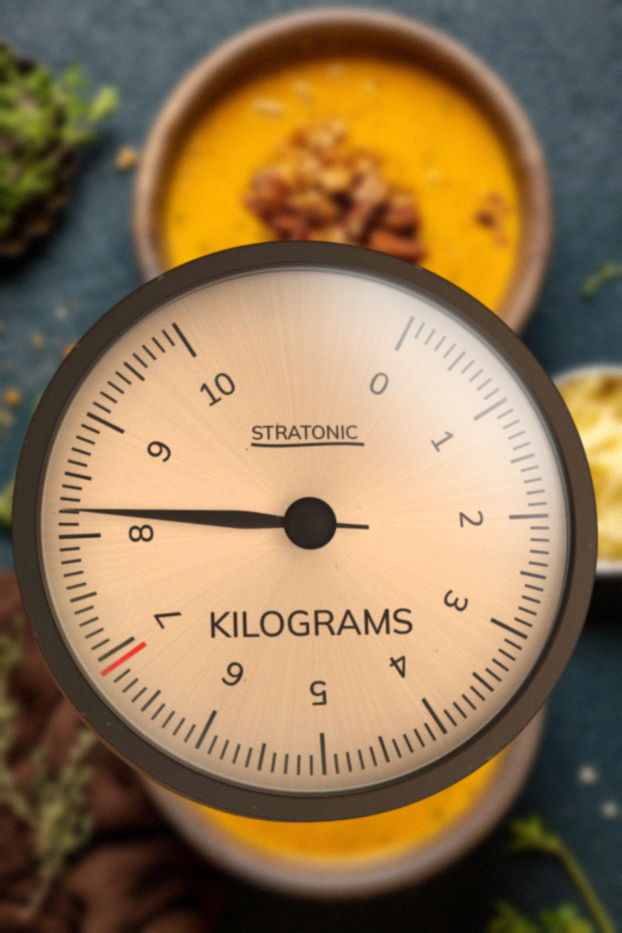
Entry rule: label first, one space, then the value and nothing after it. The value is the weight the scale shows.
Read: 8.2 kg
